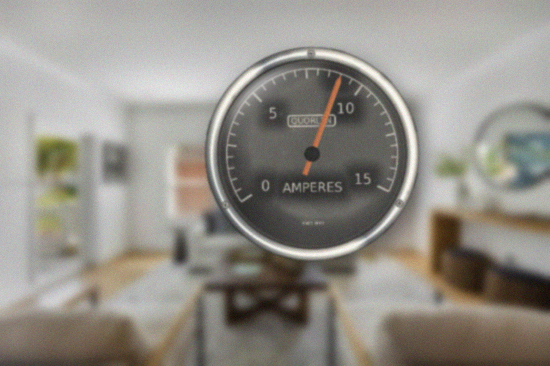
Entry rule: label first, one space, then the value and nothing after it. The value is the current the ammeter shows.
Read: 9 A
